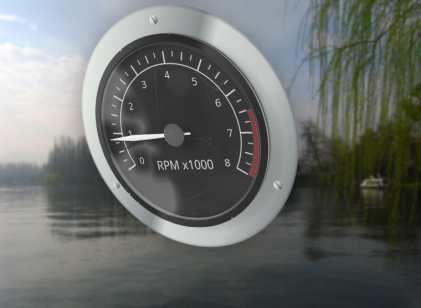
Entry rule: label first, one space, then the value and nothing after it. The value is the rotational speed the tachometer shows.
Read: 875 rpm
